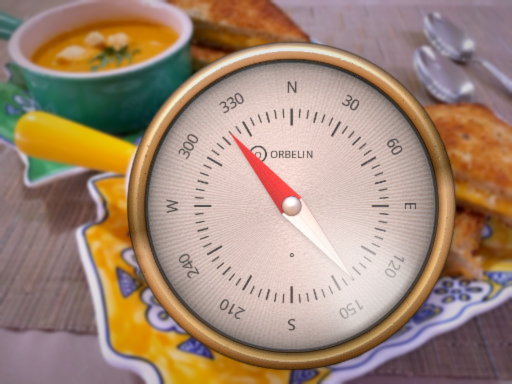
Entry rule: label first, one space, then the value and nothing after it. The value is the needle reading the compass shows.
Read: 320 °
